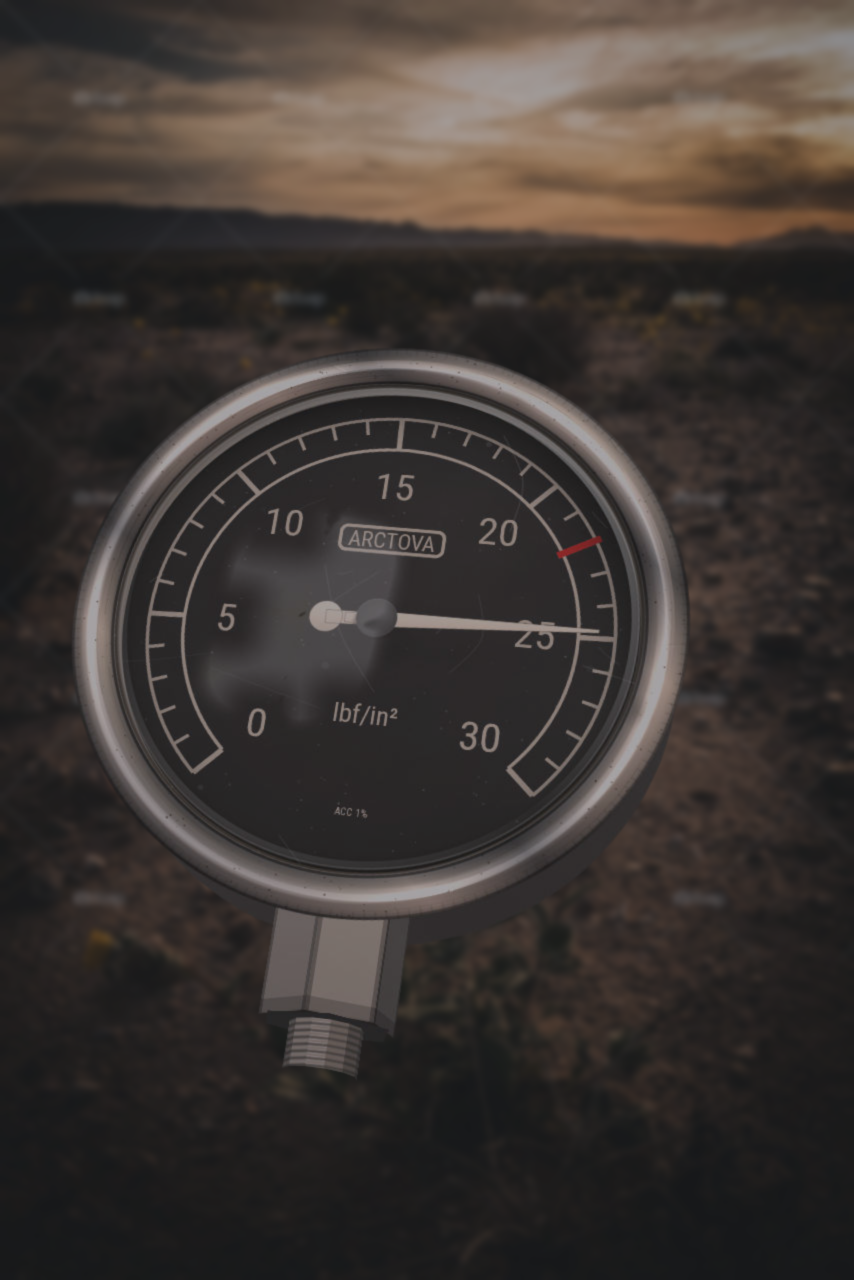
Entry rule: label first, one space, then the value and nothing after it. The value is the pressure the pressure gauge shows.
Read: 25 psi
